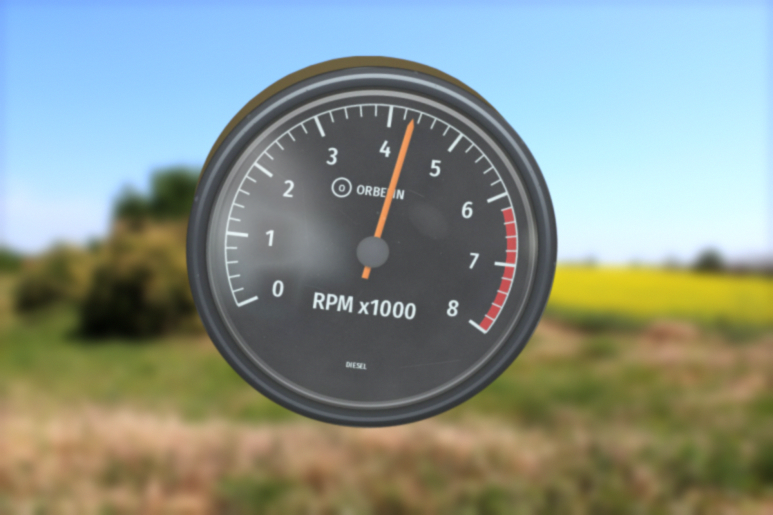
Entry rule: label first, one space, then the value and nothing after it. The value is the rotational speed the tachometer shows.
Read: 4300 rpm
